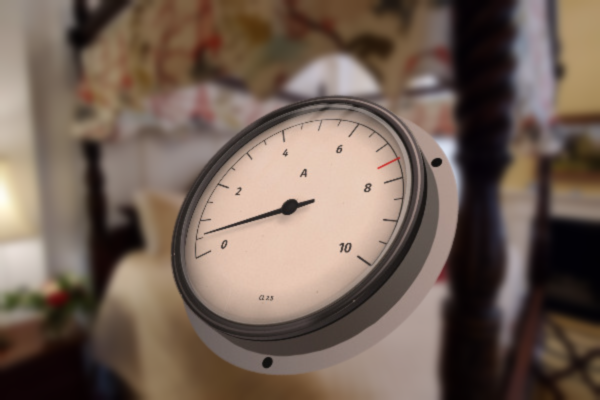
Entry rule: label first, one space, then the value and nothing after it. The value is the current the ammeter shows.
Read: 0.5 A
